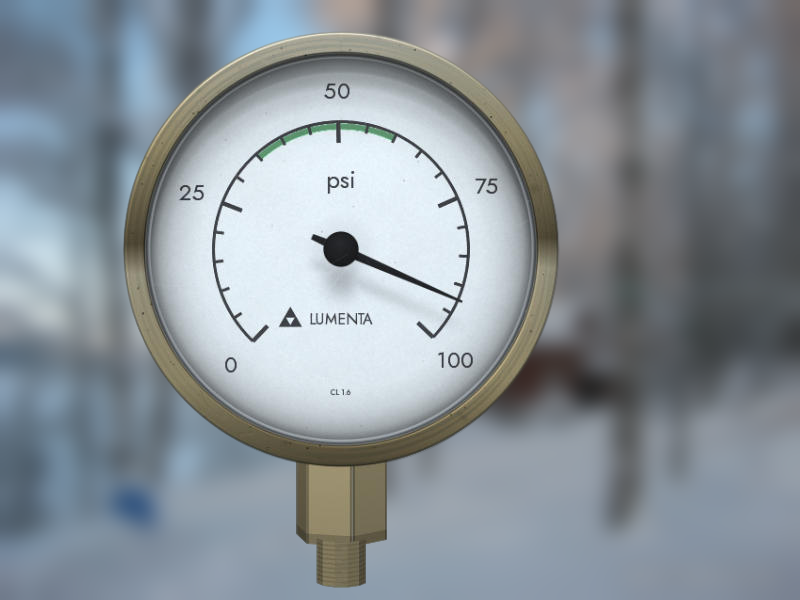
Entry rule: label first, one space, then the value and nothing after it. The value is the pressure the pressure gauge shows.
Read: 92.5 psi
